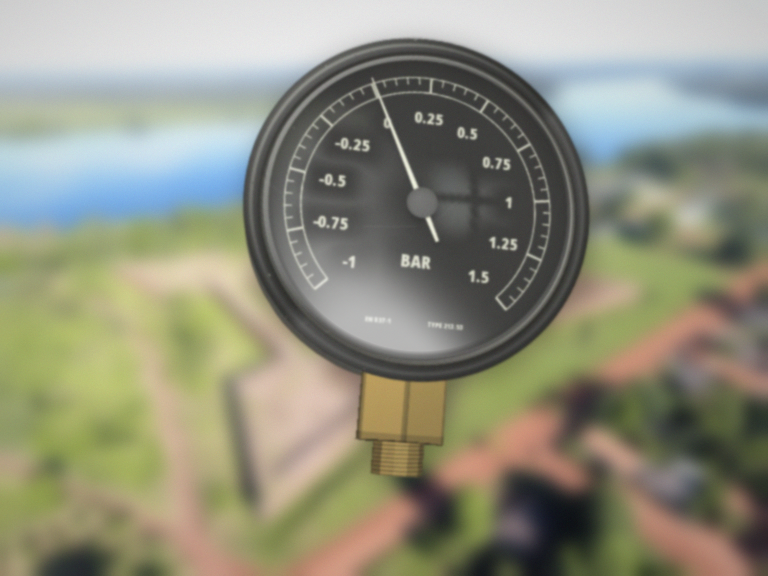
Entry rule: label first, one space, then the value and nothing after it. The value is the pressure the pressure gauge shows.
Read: 0 bar
